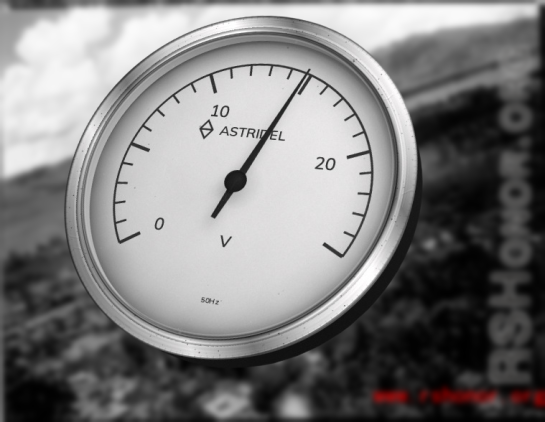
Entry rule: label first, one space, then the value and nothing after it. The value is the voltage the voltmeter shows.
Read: 15 V
